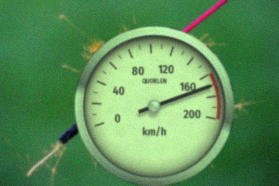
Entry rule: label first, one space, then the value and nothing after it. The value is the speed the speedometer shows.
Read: 170 km/h
